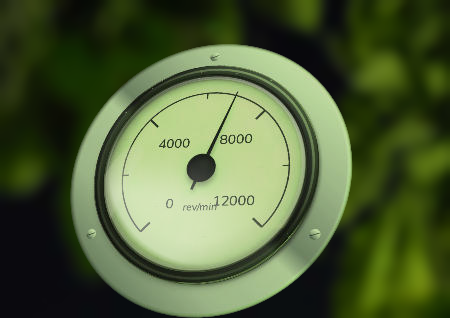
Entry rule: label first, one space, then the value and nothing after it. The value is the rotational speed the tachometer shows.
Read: 7000 rpm
